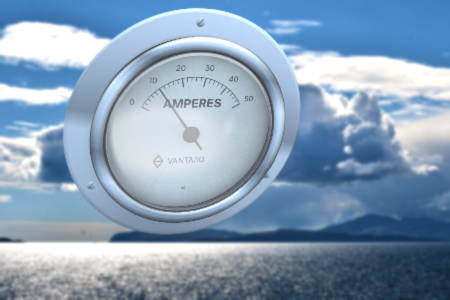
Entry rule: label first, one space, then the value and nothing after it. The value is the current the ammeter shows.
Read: 10 A
